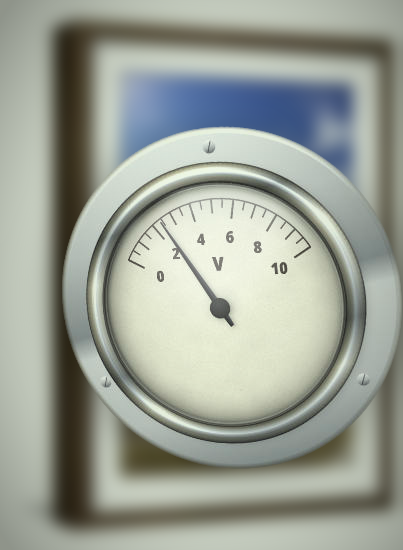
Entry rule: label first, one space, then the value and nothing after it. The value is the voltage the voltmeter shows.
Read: 2.5 V
